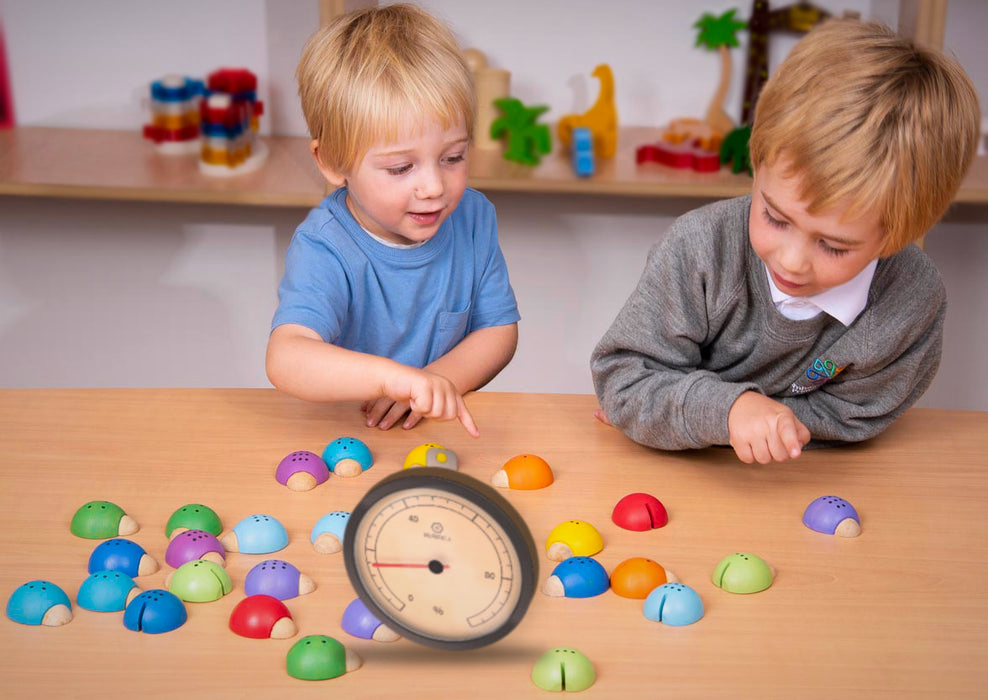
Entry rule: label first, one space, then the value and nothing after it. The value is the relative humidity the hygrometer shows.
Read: 16 %
